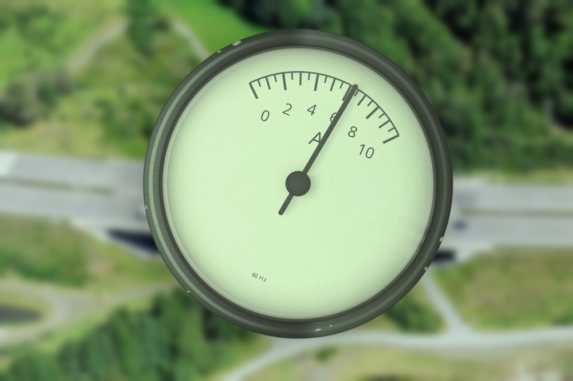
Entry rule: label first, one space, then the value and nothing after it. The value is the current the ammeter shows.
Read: 6.25 A
